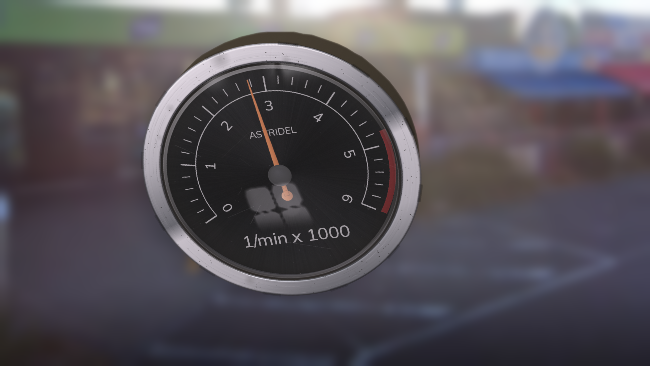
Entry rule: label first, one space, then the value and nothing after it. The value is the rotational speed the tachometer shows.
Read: 2800 rpm
